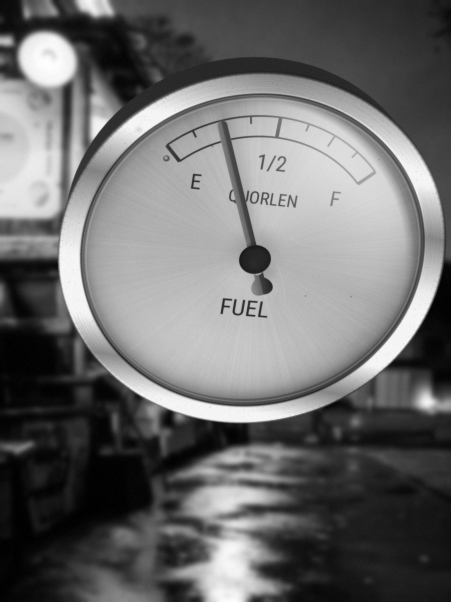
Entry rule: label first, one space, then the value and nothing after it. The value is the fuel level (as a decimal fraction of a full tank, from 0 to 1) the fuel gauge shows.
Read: 0.25
